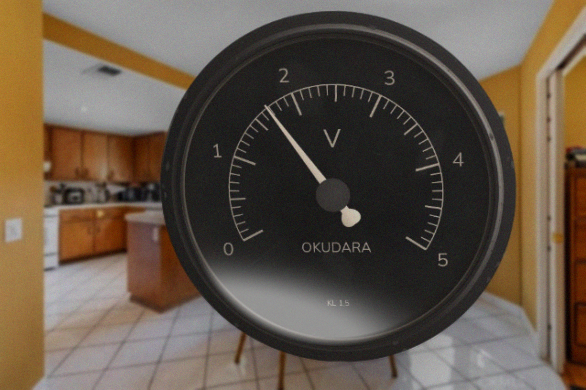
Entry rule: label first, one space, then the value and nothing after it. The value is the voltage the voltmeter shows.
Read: 1.7 V
